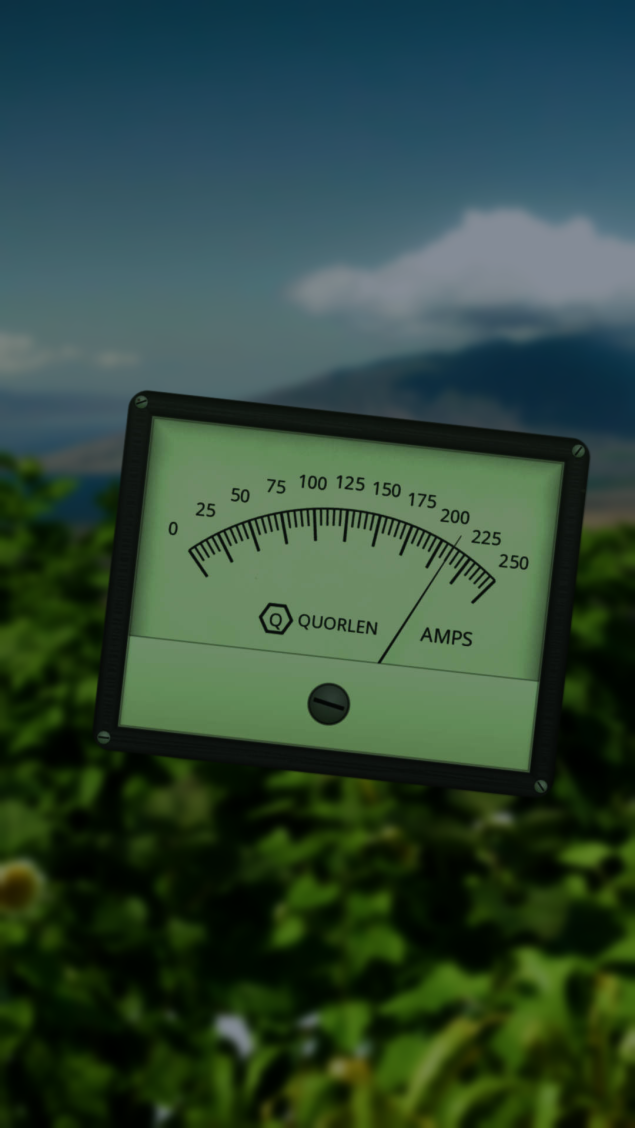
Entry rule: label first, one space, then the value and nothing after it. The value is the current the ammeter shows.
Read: 210 A
